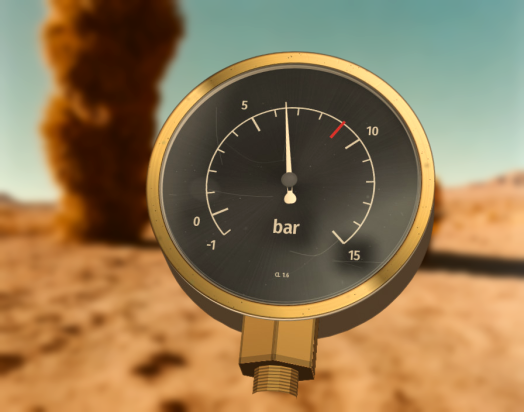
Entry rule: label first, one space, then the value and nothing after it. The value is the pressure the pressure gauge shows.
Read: 6.5 bar
